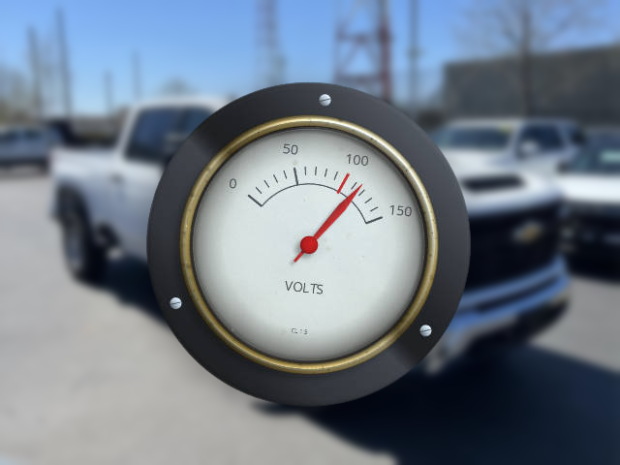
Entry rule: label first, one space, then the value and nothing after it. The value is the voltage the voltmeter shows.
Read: 115 V
